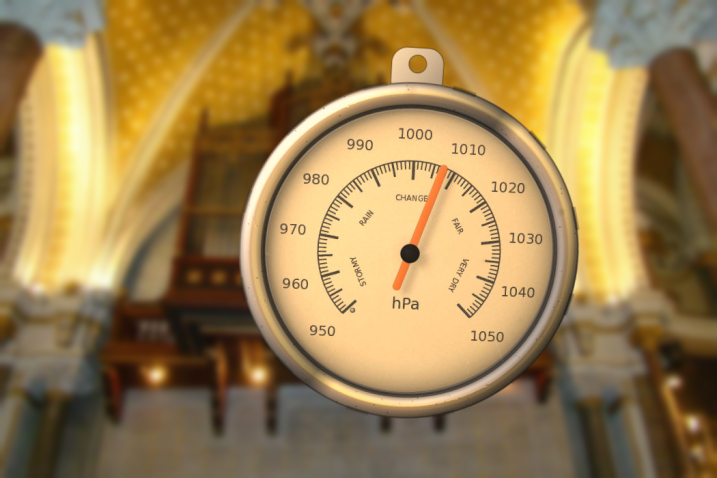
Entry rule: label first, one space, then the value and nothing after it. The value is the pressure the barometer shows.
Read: 1007 hPa
